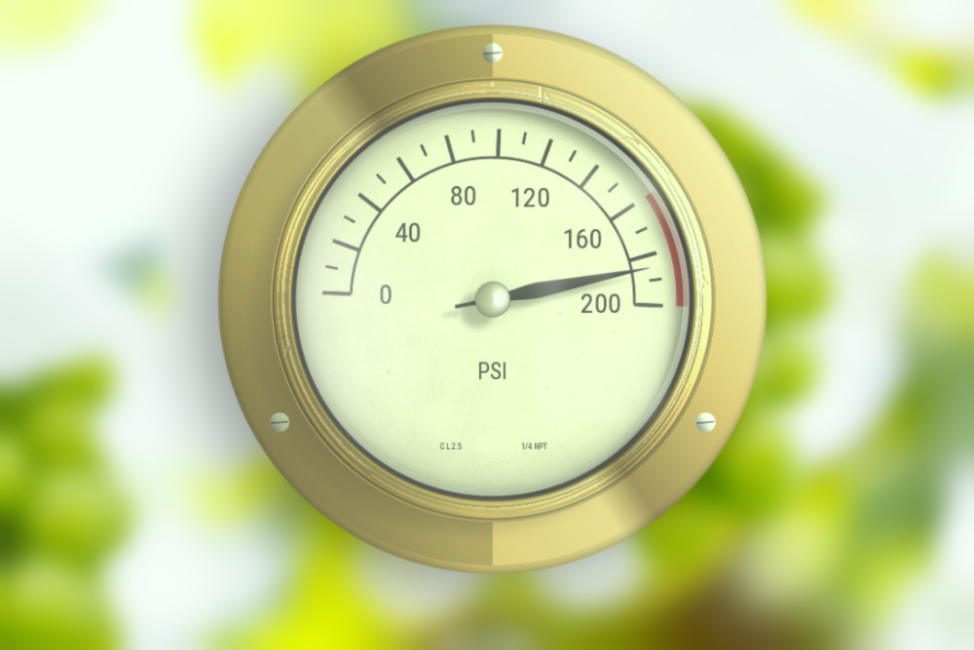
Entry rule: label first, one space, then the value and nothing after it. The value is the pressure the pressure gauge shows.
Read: 185 psi
